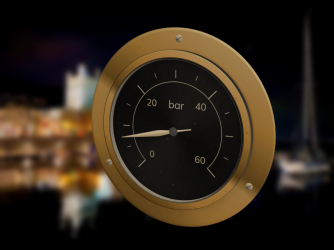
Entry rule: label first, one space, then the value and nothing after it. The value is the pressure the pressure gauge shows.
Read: 7.5 bar
